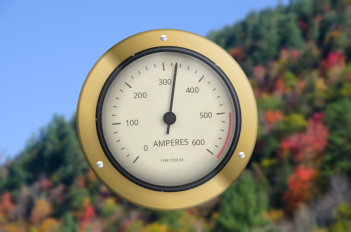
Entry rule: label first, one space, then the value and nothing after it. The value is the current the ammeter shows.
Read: 330 A
